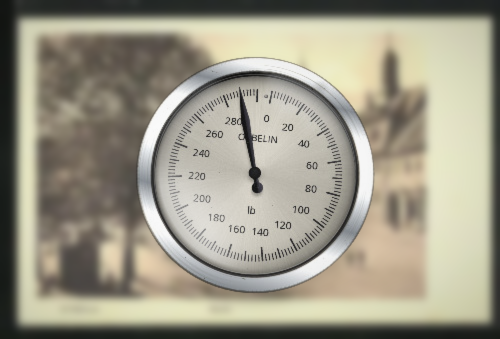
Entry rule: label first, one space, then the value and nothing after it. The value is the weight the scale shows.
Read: 290 lb
